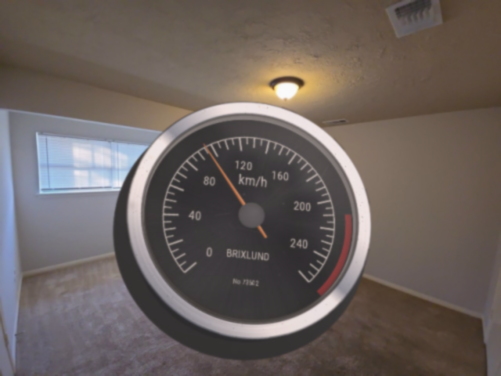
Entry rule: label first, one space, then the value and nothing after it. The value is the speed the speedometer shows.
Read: 95 km/h
